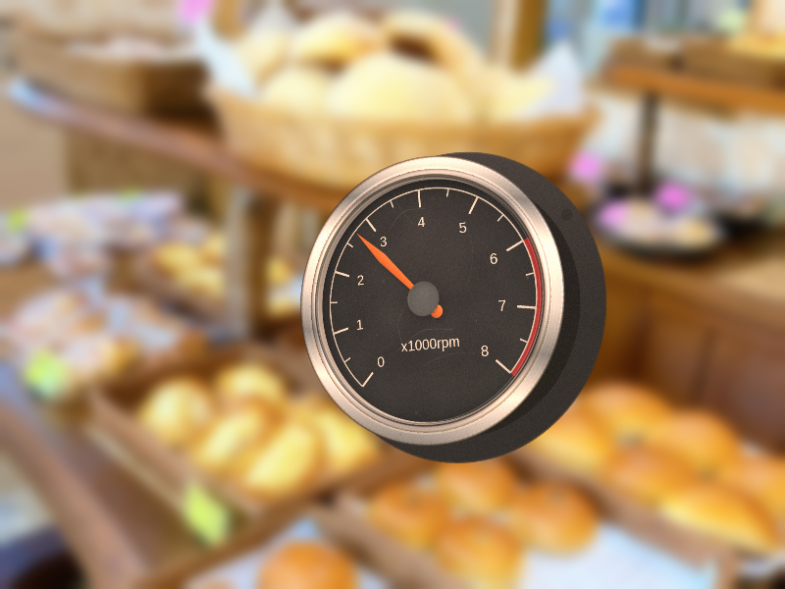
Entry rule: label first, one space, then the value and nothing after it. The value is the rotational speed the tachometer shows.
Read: 2750 rpm
